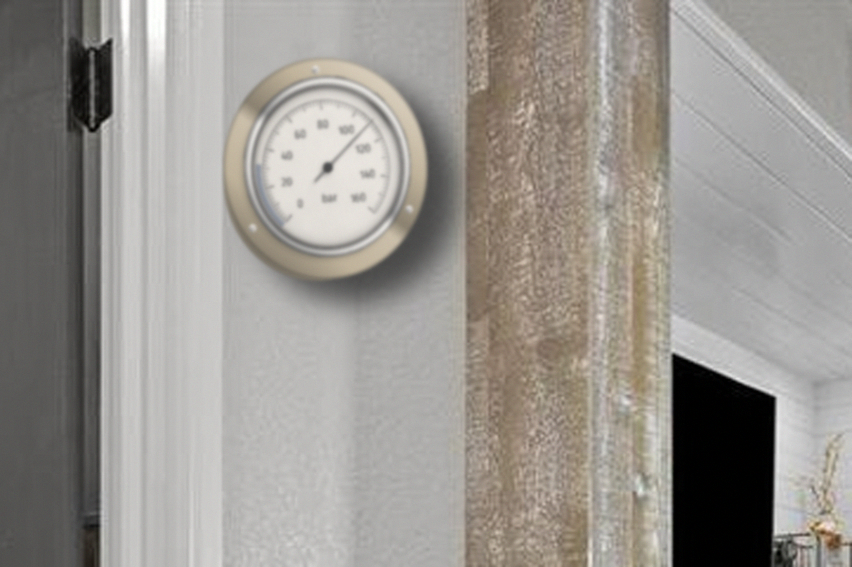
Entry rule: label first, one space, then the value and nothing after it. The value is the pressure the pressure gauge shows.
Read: 110 bar
